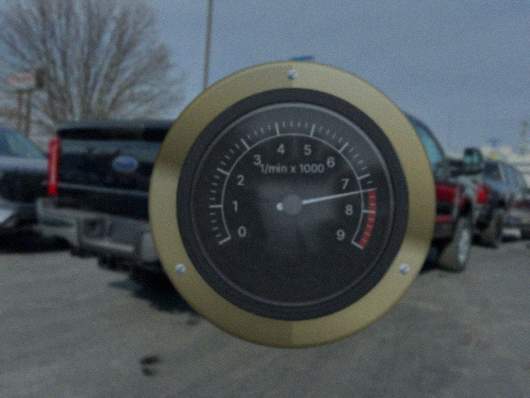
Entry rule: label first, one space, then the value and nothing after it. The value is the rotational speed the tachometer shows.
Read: 7400 rpm
